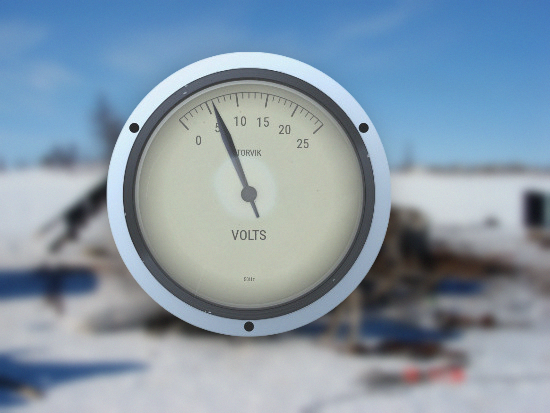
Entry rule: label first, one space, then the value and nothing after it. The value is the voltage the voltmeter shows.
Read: 6 V
